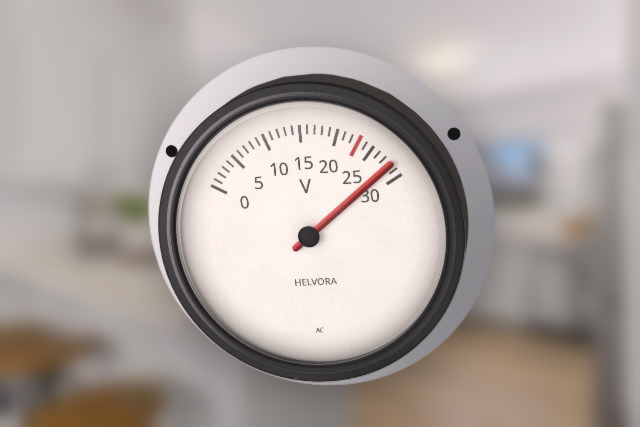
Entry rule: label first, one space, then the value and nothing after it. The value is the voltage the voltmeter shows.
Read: 28 V
